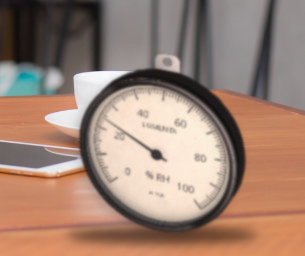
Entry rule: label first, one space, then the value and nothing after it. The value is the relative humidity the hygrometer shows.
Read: 25 %
